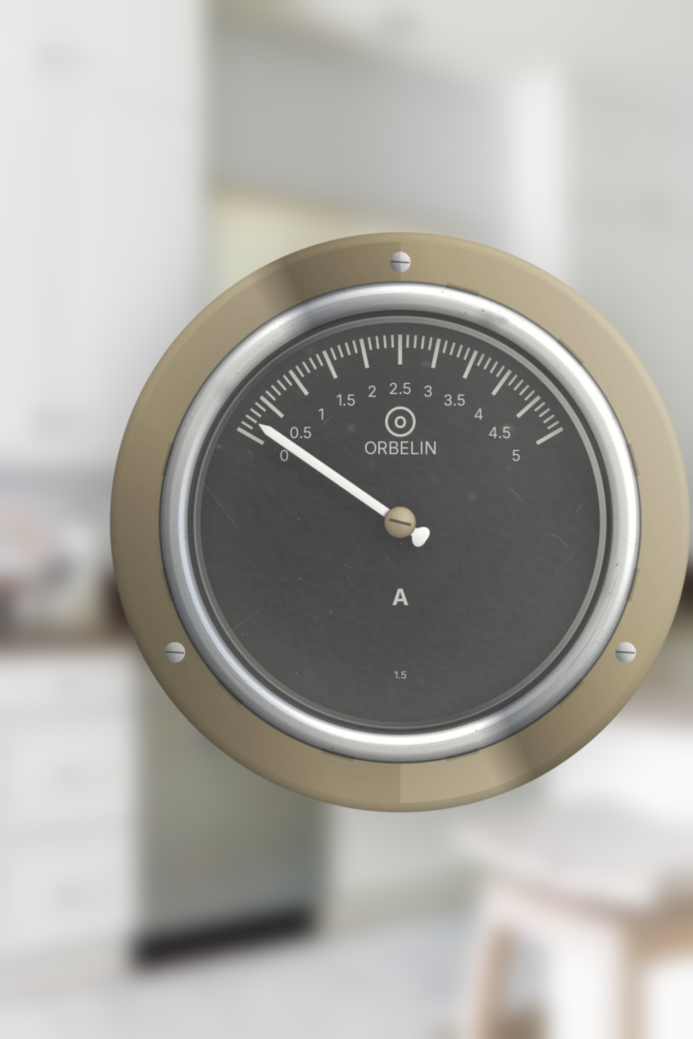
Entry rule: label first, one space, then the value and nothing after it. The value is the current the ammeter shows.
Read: 0.2 A
